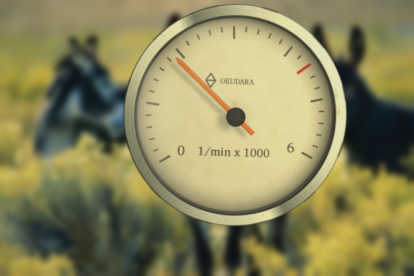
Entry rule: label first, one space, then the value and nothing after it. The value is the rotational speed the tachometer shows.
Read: 1900 rpm
